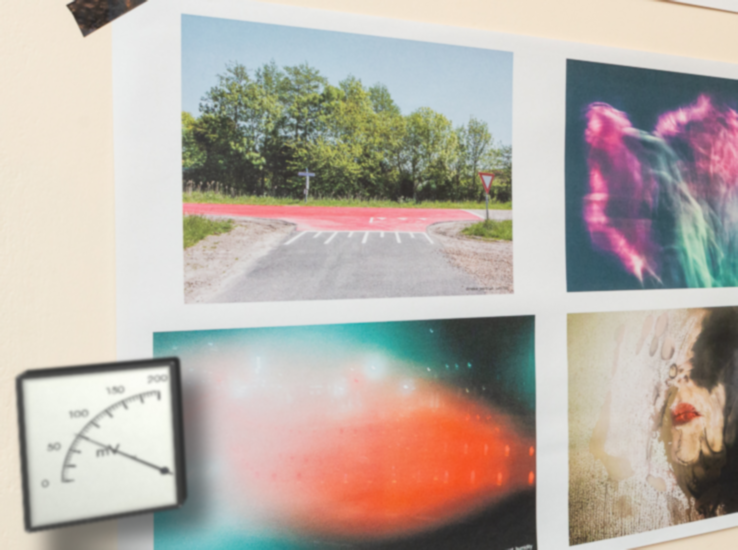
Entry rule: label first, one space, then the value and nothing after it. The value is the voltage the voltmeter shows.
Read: 75 mV
